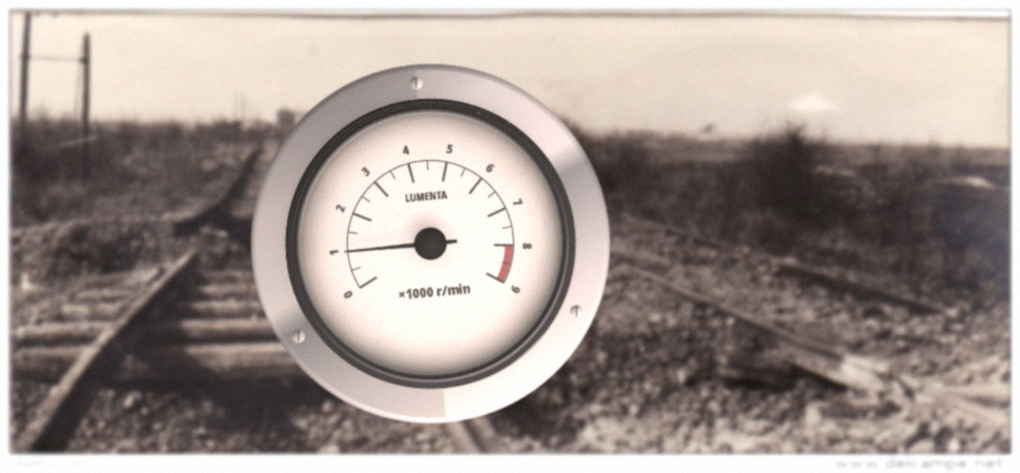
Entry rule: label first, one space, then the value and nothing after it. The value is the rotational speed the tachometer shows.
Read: 1000 rpm
